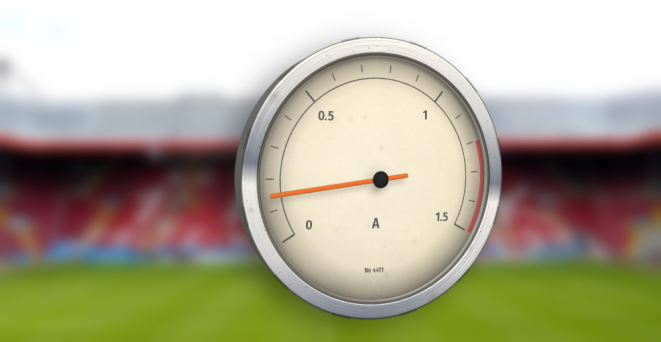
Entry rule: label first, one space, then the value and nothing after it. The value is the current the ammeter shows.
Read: 0.15 A
